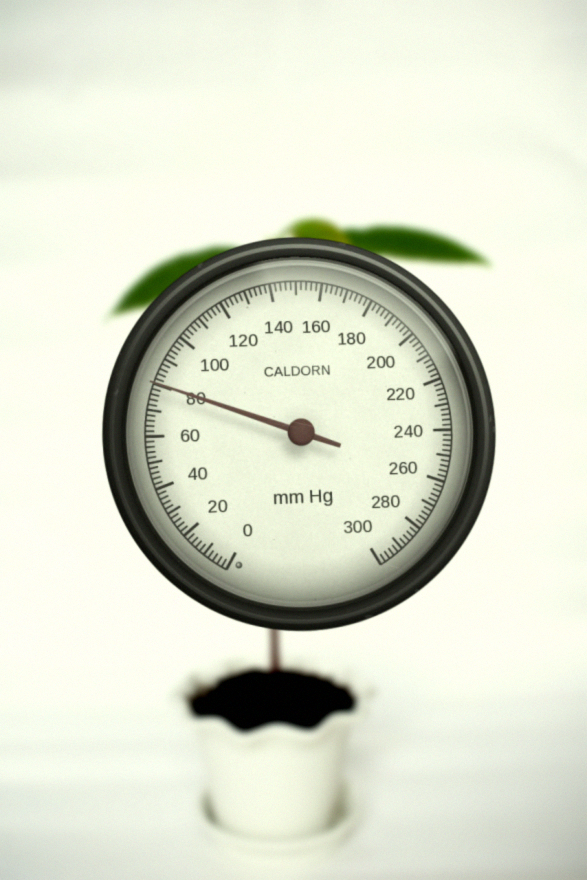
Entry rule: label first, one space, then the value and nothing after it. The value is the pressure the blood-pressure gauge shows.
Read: 80 mmHg
